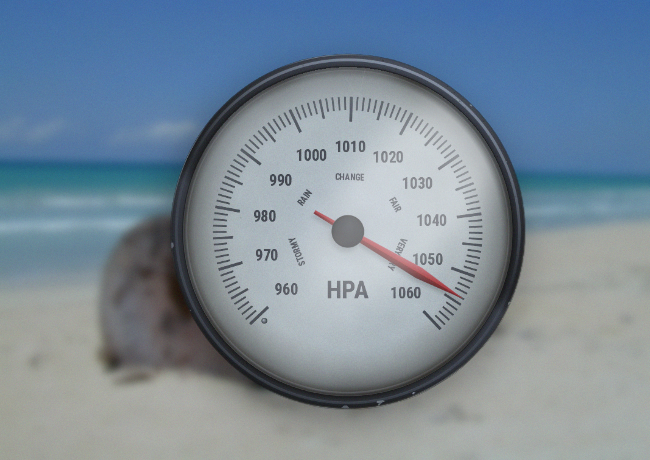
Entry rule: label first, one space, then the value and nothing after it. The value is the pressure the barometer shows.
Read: 1054 hPa
